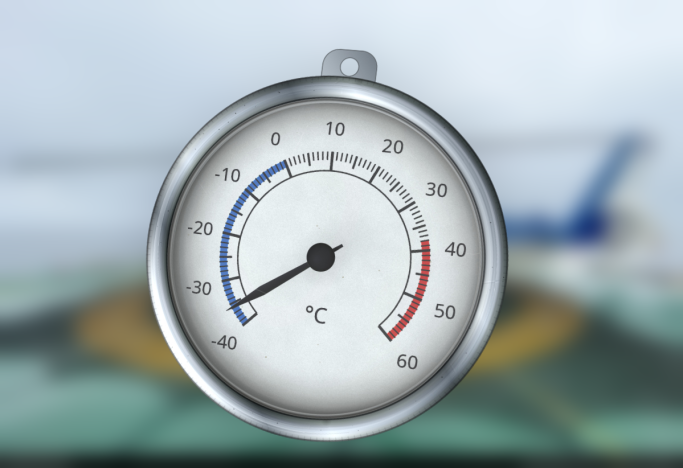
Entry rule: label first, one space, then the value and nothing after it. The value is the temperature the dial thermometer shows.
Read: -36 °C
